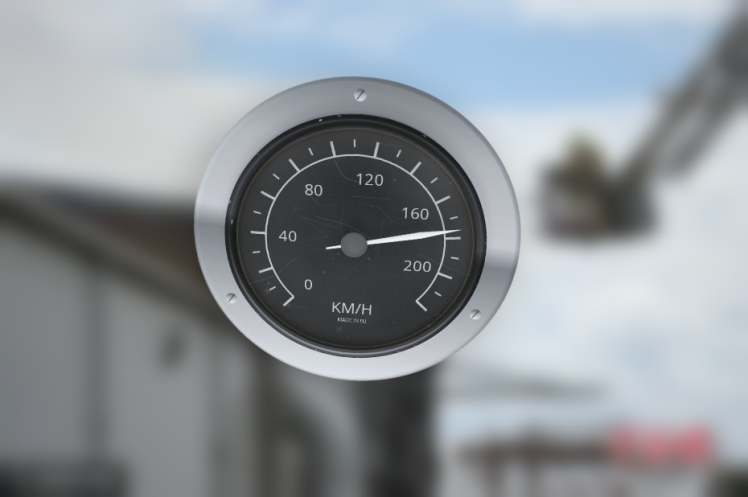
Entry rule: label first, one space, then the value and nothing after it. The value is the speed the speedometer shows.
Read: 175 km/h
